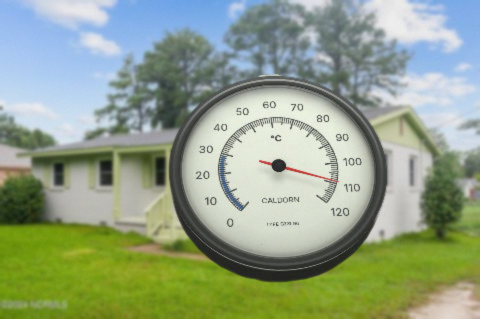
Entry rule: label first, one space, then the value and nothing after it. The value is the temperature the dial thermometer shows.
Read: 110 °C
